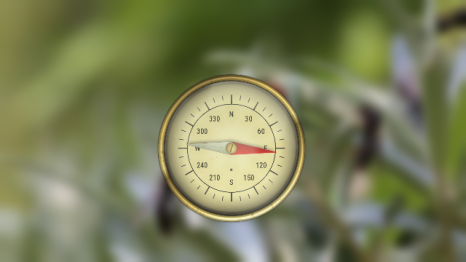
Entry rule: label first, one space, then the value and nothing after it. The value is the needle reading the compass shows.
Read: 95 °
